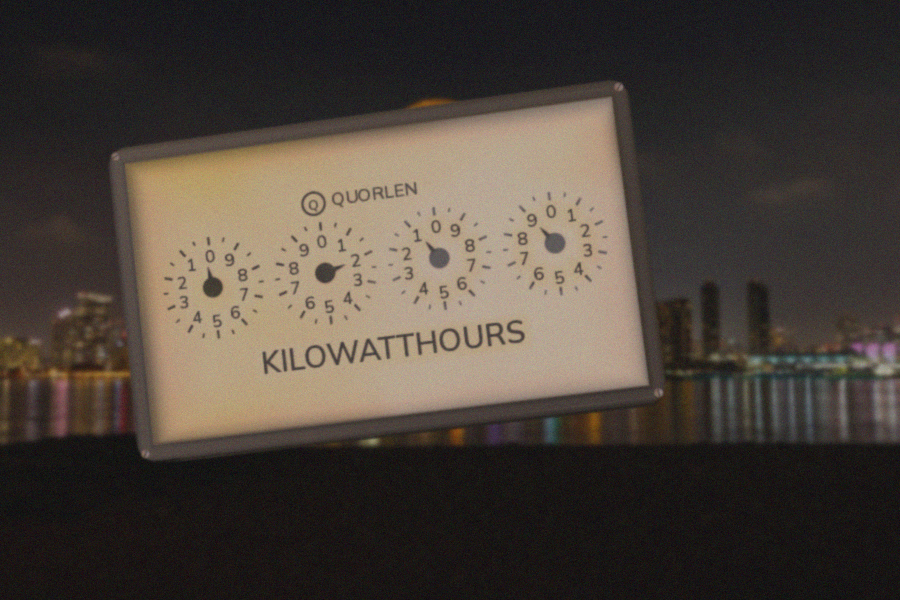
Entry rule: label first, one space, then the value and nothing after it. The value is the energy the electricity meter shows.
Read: 209 kWh
